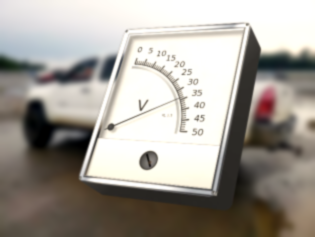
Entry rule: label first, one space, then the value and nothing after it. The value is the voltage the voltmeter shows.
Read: 35 V
